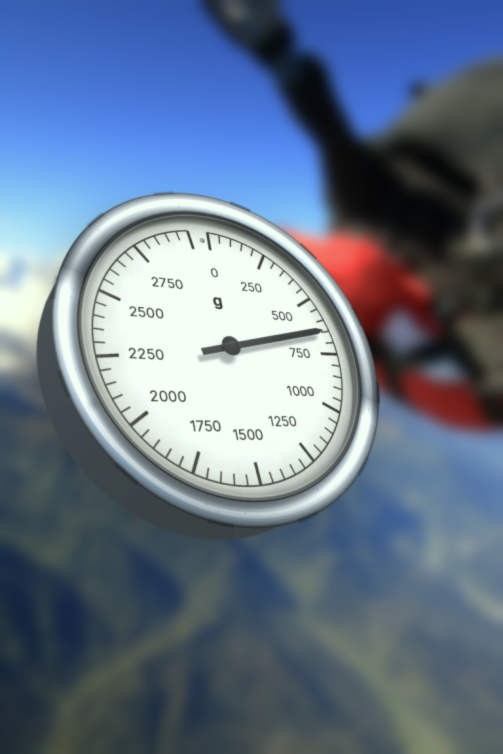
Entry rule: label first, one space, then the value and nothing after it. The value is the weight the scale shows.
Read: 650 g
